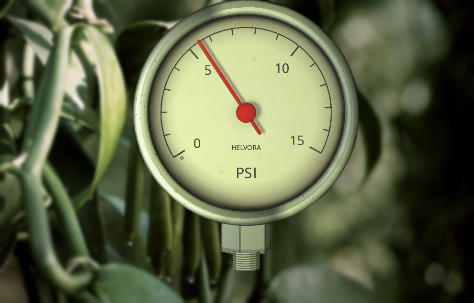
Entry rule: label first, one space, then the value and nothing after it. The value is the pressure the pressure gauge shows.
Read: 5.5 psi
